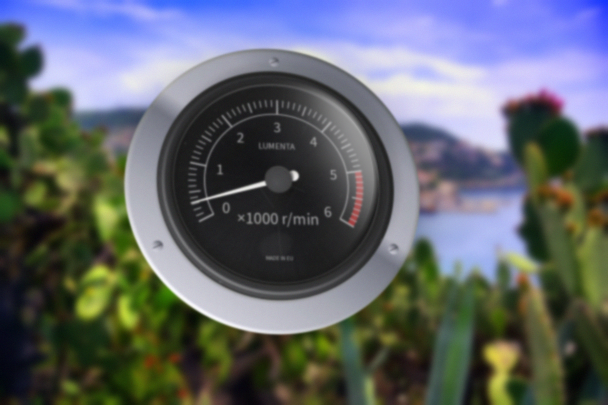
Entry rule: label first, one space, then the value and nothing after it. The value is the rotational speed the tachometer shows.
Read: 300 rpm
